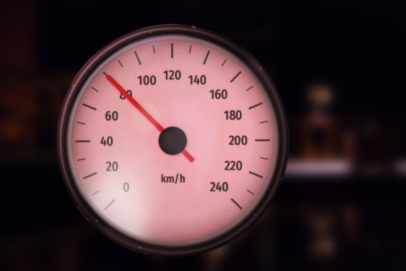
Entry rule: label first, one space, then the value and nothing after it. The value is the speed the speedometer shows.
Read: 80 km/h
